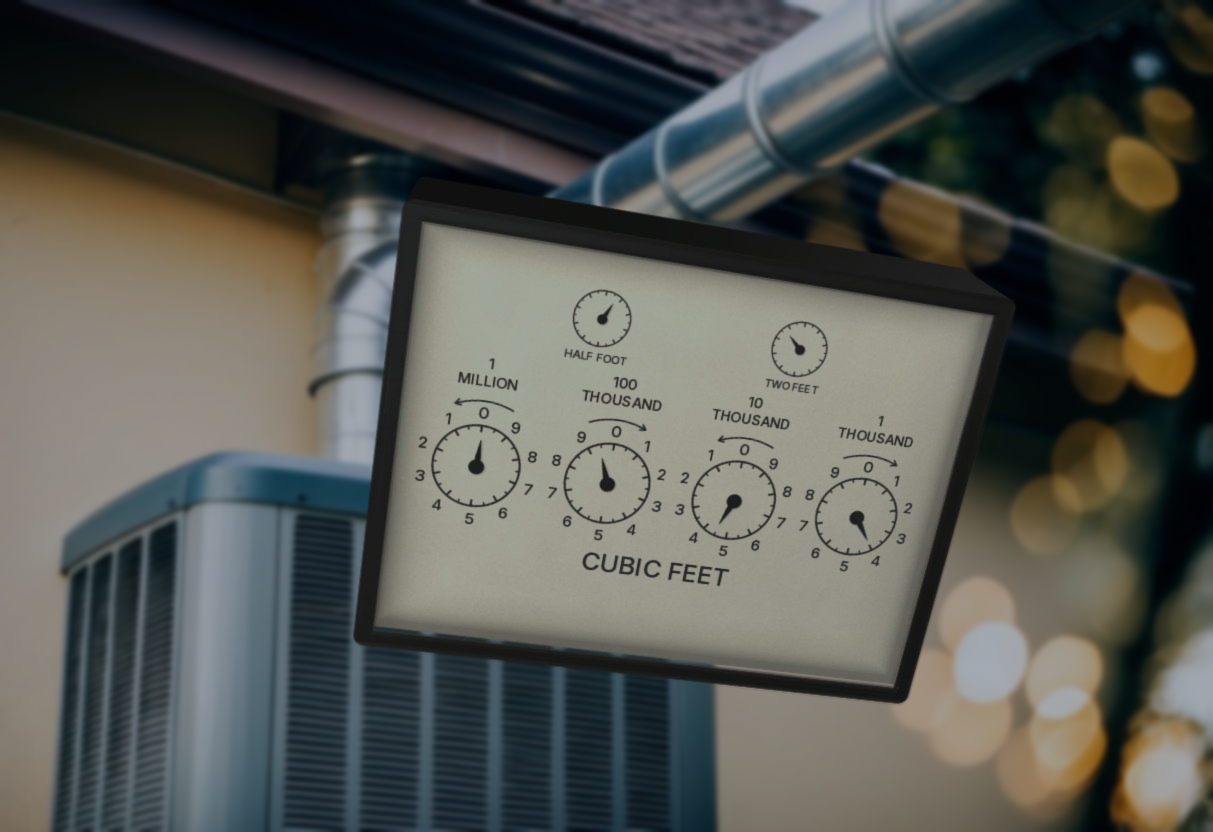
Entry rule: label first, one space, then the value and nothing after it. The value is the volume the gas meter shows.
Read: 994400 ft³
